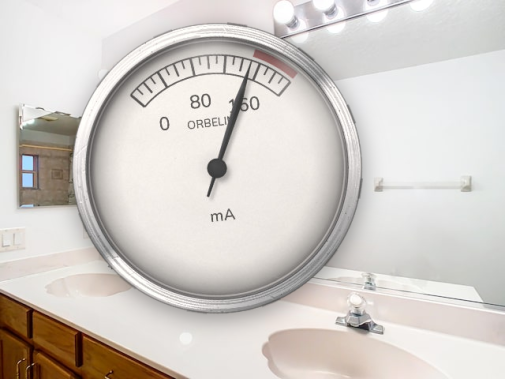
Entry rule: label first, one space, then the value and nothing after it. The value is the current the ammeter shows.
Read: 150 mA
